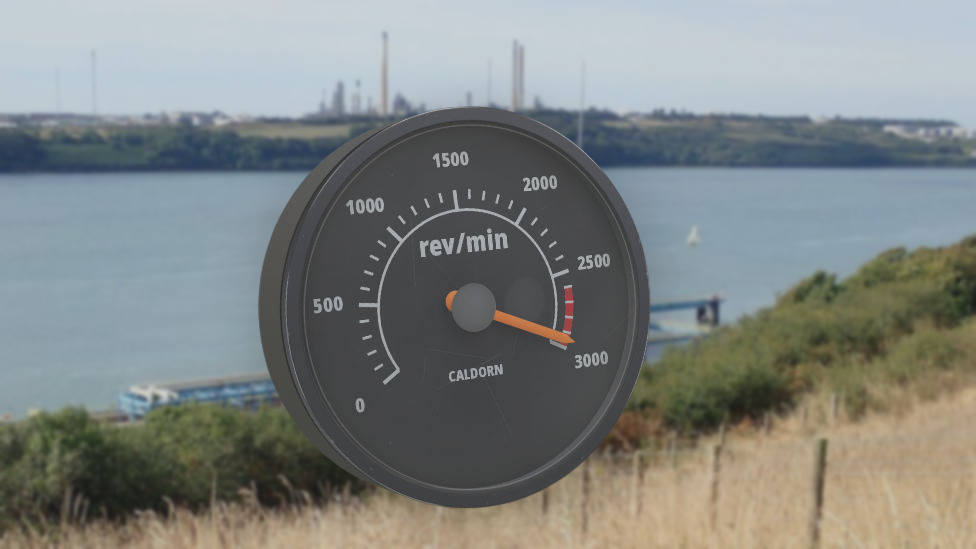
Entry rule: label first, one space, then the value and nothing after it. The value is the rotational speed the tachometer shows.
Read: 2950 rpm
